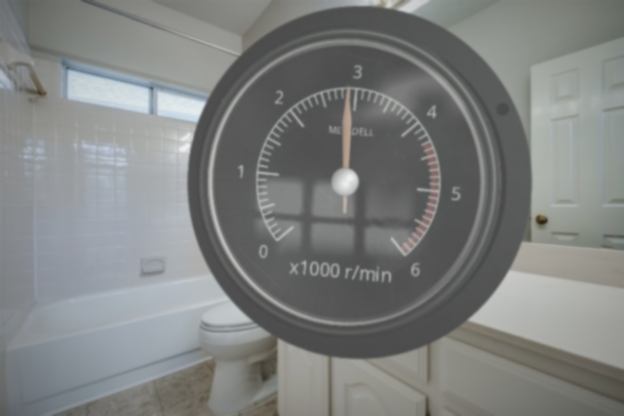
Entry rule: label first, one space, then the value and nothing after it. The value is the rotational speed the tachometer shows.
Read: 2900 rpm
